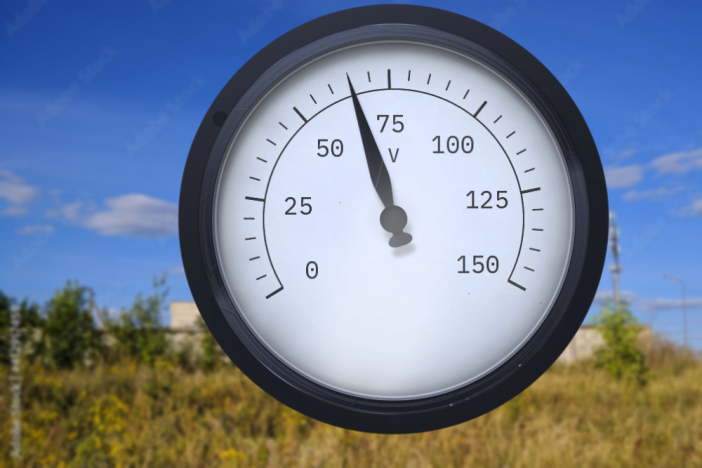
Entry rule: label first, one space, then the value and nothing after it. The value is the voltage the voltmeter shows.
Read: 65 V
